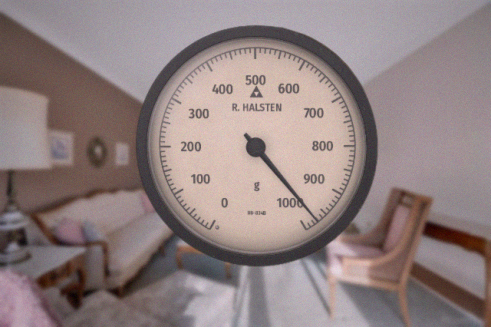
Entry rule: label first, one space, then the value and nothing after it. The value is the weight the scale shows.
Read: 970 g
